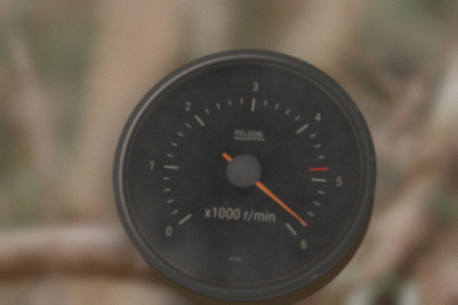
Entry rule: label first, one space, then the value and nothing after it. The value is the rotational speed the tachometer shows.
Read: 5800 rpm
